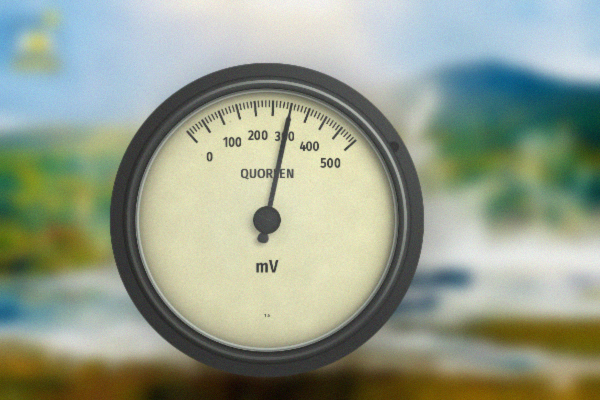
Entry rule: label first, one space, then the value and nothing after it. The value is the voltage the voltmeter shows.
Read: 300 mV
